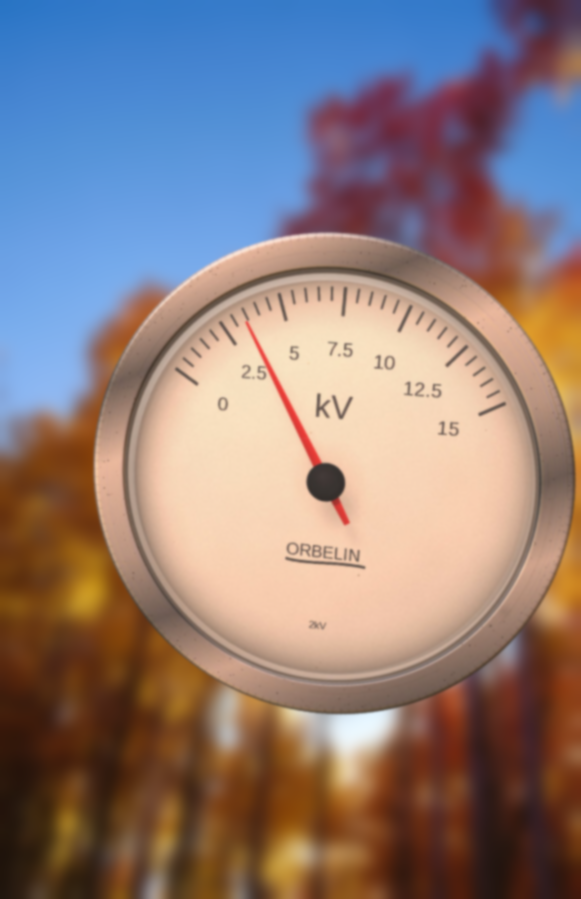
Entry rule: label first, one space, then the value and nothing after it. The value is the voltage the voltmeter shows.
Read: 3.5 kV
